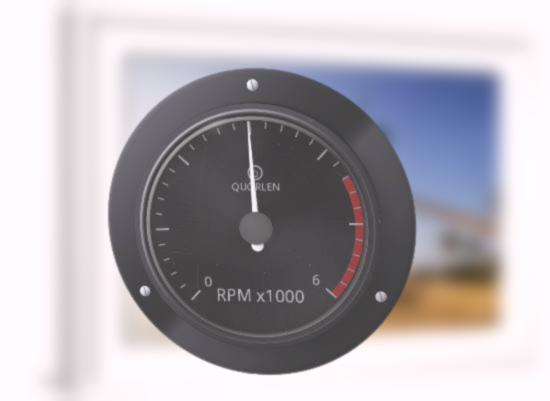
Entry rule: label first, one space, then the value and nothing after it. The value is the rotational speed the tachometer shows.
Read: 3000 rpm
